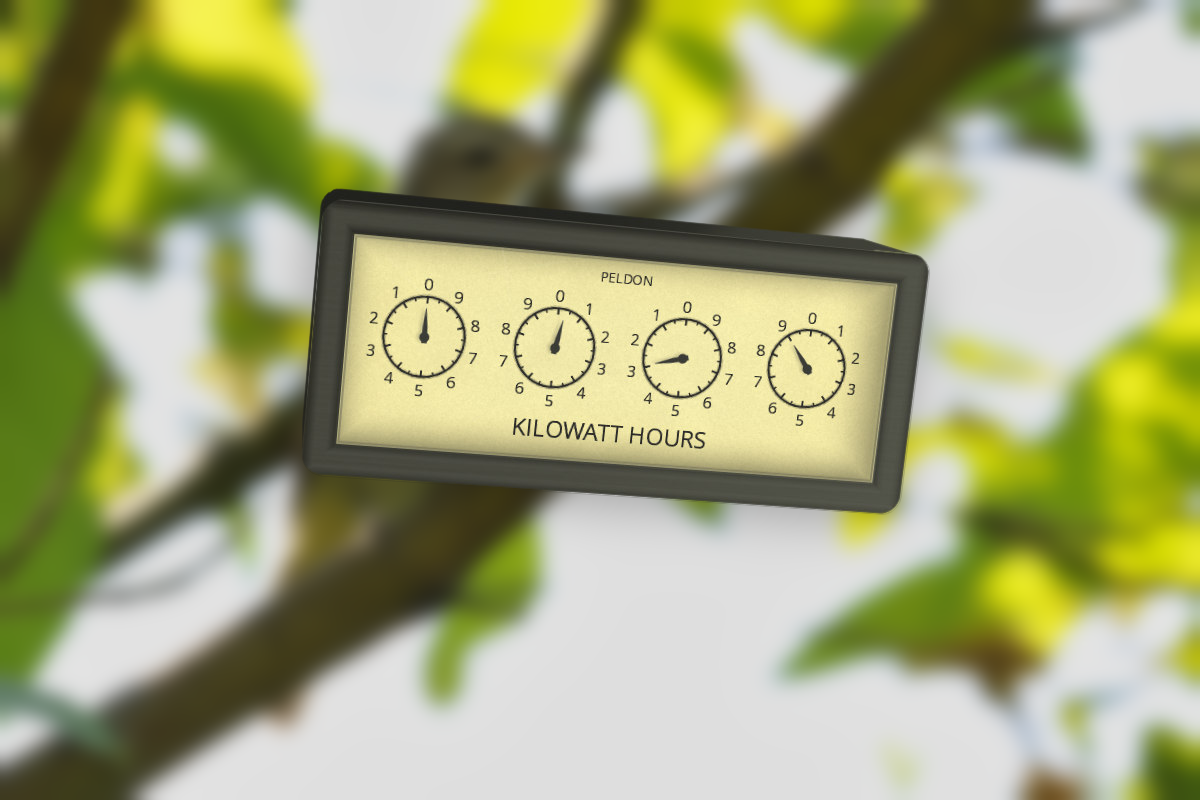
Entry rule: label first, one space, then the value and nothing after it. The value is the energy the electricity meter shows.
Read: 29 kWh
